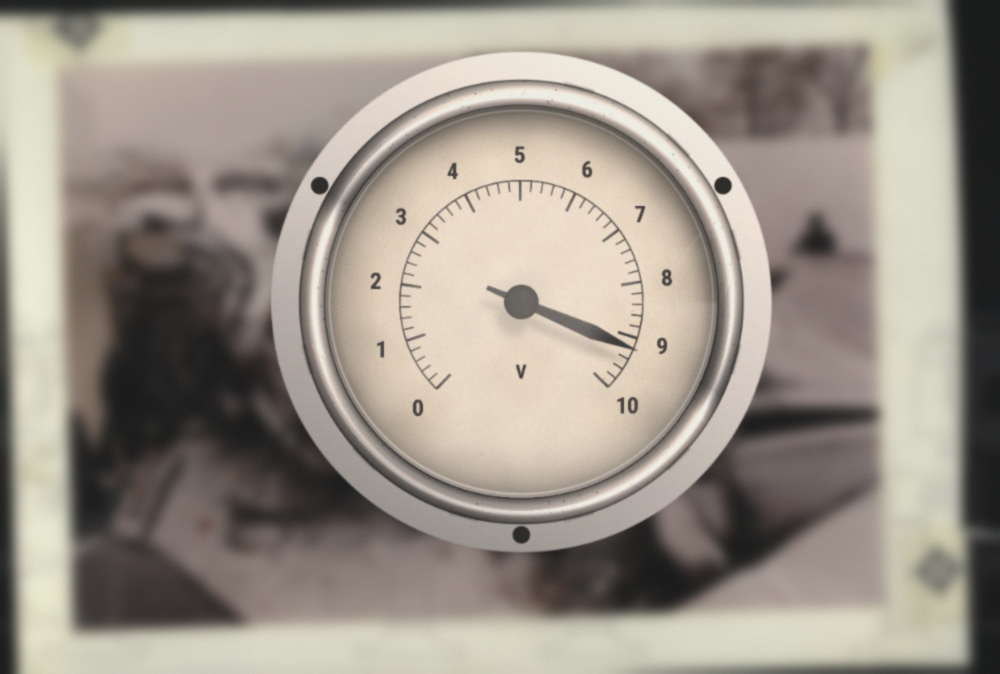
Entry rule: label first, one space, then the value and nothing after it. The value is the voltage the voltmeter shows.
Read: 9.2 V
